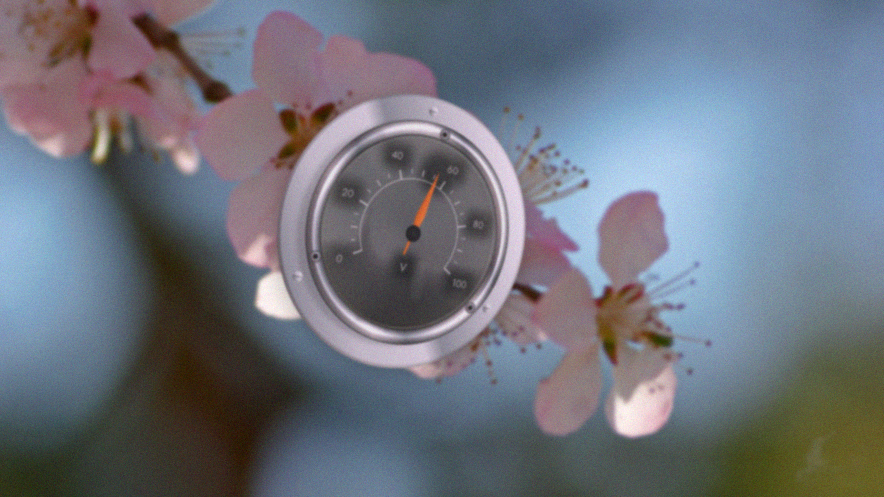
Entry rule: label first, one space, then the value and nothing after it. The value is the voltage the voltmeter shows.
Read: 55 V
